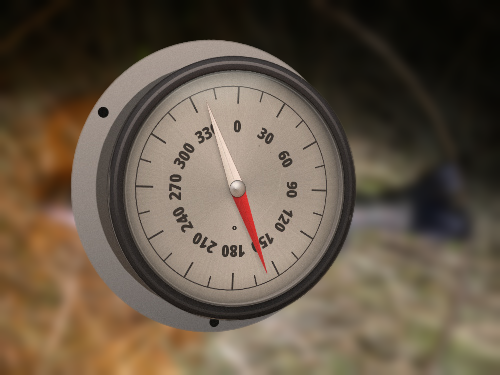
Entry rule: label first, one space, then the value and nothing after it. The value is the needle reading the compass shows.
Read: 157.5 °
